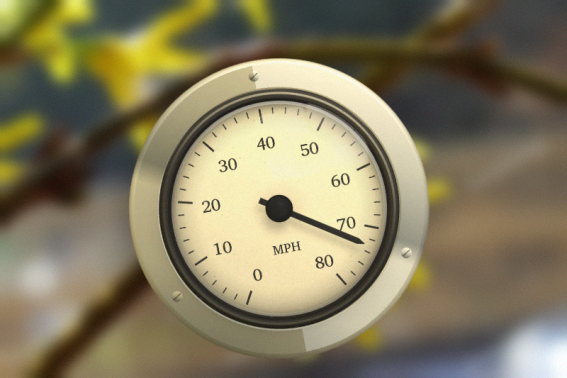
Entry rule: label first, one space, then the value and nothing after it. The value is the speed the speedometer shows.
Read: 73 mph
